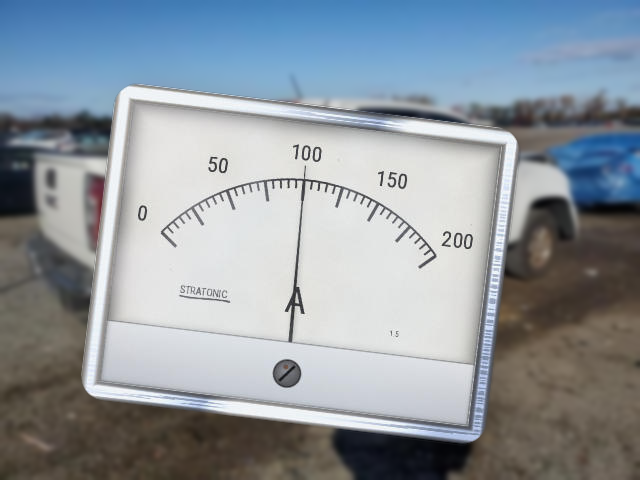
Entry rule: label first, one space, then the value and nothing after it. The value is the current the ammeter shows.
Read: 100 A
